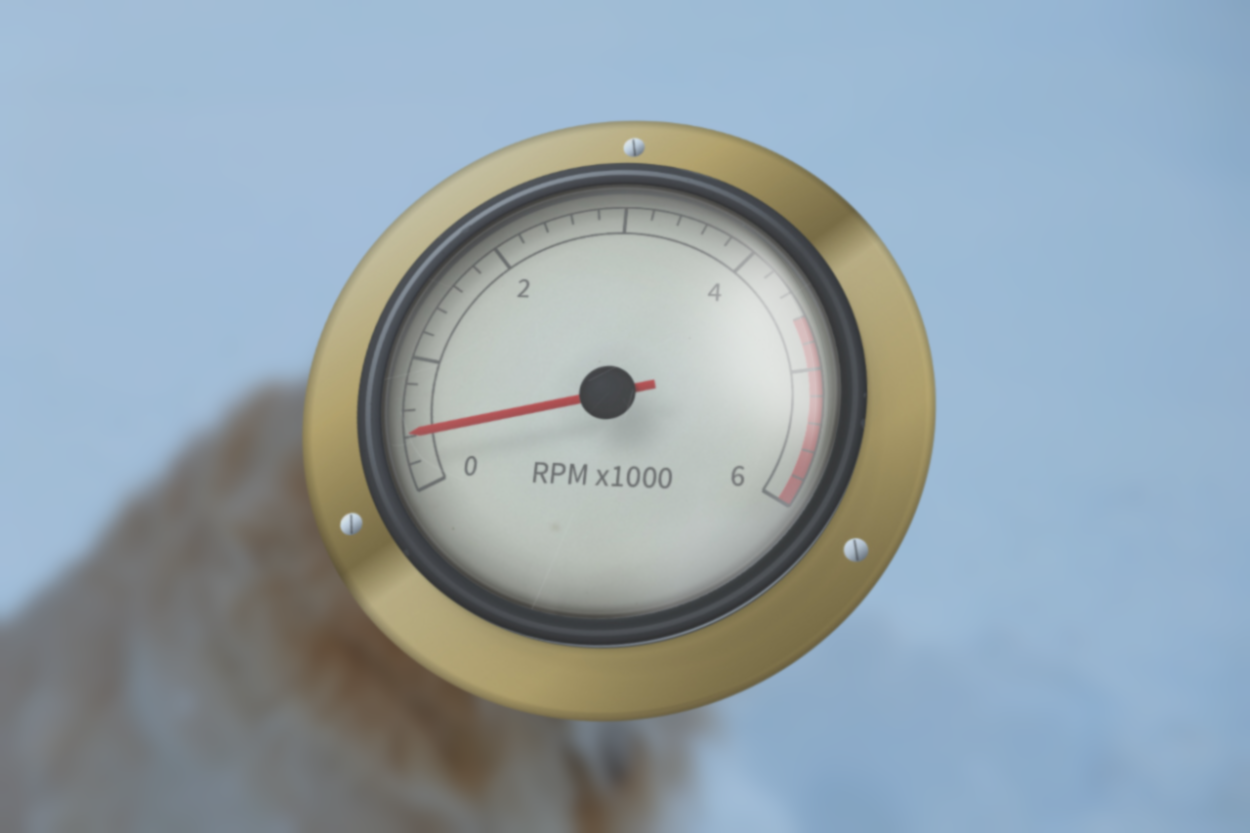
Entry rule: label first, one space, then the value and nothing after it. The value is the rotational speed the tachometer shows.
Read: 400 rpm
